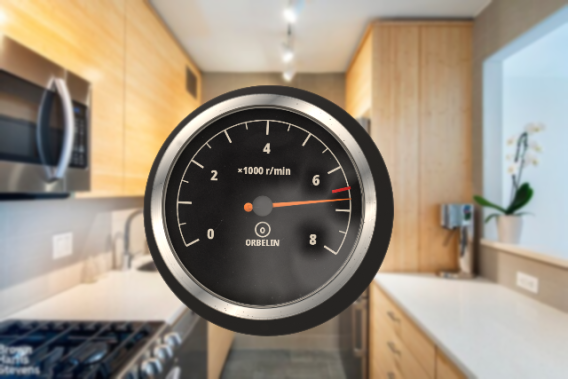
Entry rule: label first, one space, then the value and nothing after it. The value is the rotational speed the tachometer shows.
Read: 6750 rpm
